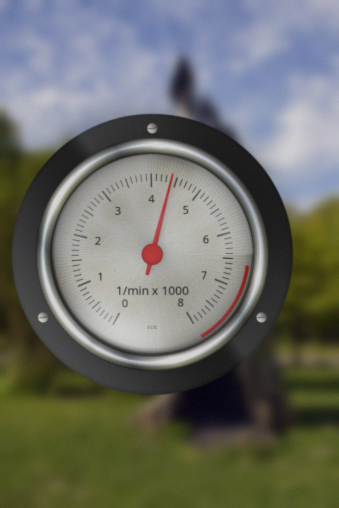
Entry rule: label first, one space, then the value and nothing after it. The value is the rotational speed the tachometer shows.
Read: 4400 rpm
